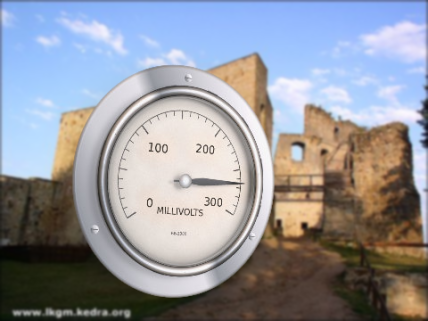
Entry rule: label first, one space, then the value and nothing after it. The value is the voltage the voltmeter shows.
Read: 265 mV
